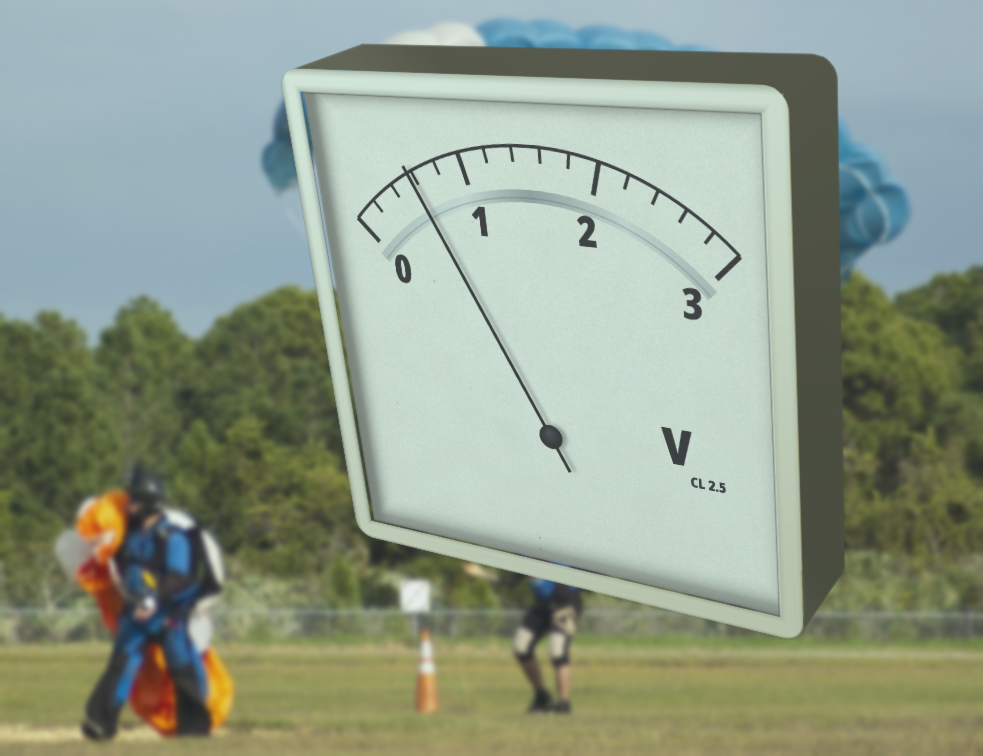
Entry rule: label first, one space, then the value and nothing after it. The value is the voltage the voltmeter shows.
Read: 0.6 V
